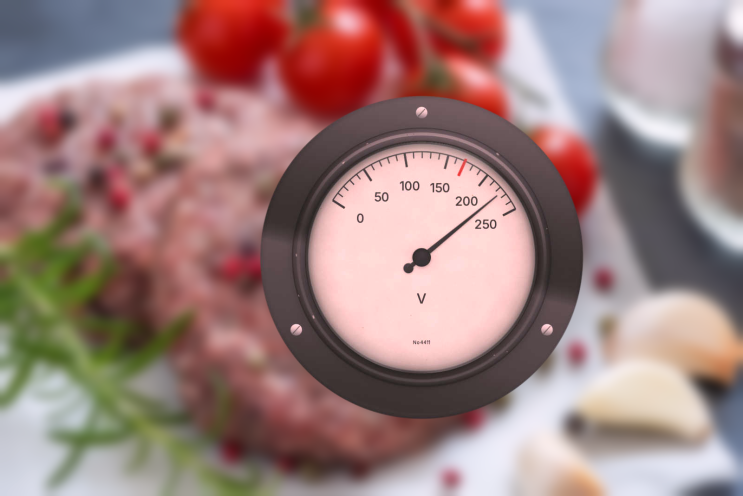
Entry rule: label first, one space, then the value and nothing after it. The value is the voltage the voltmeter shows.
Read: 225 V
